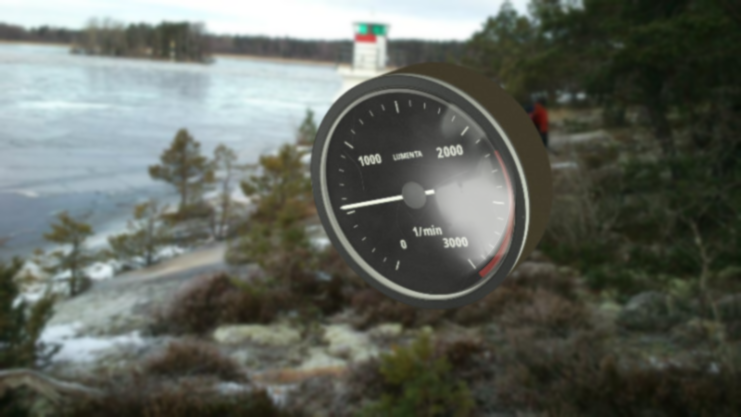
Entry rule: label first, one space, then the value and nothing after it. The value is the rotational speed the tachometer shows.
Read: 550 rpm
